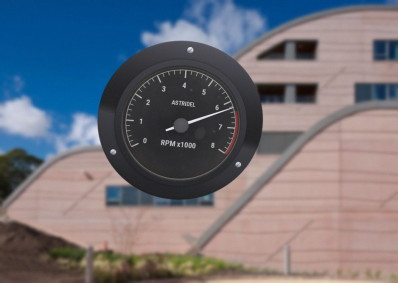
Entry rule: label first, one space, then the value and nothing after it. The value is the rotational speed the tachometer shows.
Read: 6200 rpm
